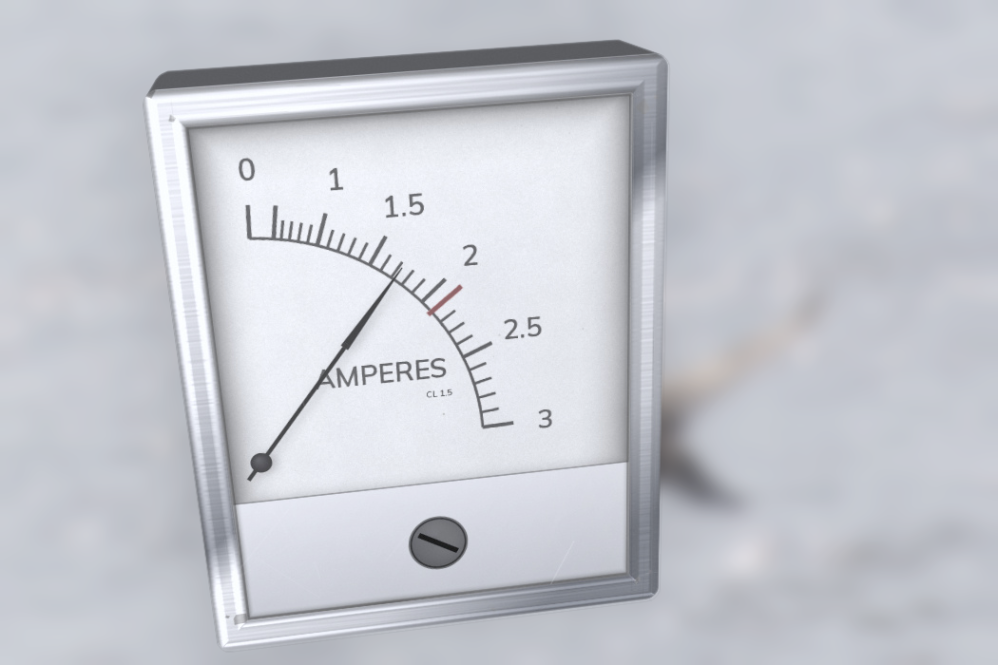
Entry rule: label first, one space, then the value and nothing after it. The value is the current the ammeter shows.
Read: 1.7 A
